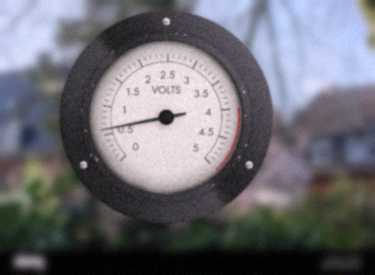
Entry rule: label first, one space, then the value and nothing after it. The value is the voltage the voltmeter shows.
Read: 0.6 V
